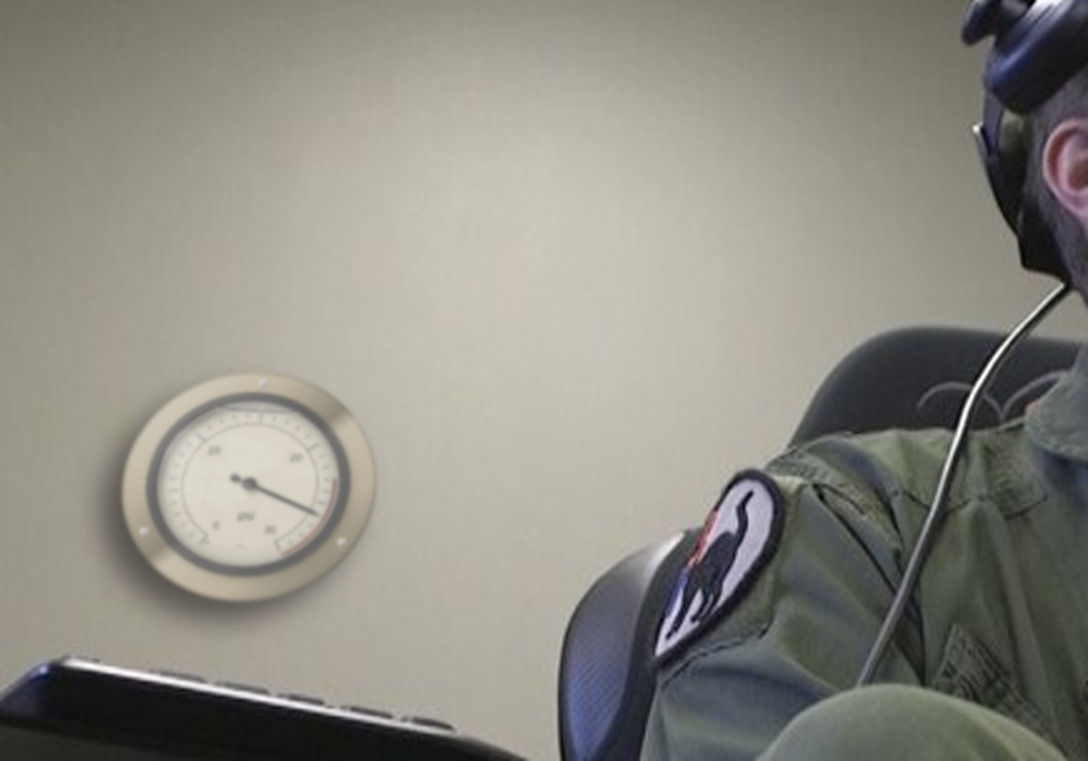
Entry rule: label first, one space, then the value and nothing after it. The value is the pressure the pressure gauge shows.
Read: 26 psi
